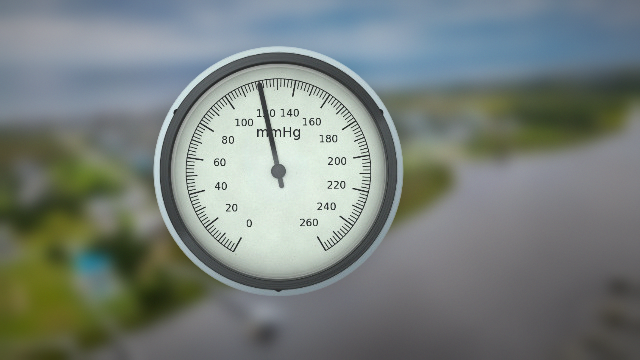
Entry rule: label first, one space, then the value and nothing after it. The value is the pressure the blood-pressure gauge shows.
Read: 120 mmHg
